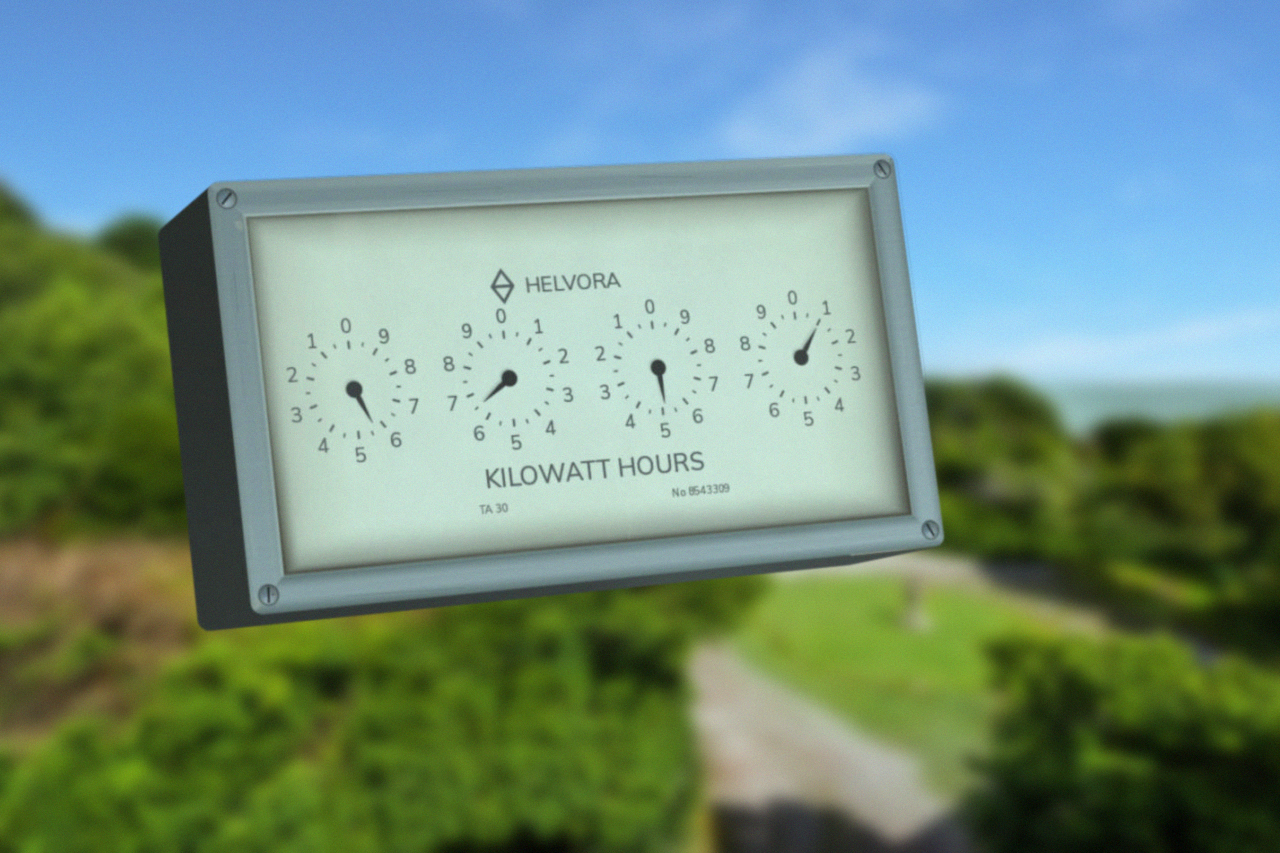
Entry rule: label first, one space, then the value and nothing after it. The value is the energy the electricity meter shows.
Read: 5651 kWh
